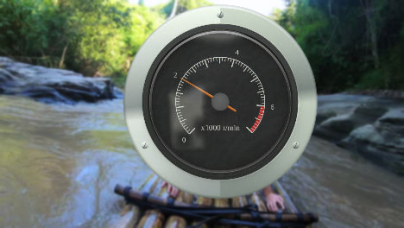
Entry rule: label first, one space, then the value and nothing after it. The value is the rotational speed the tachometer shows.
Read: 2000 rpm
